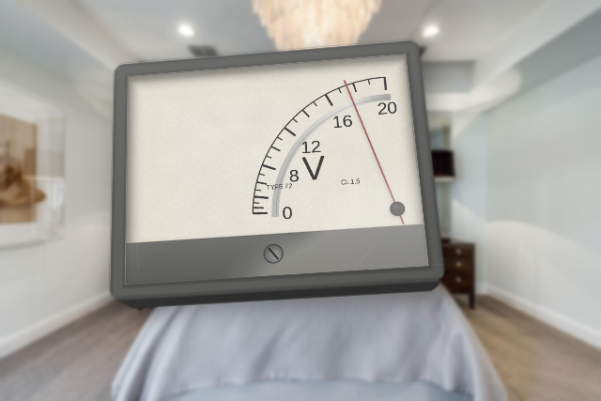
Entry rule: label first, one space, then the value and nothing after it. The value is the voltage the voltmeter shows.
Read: 17.5 V
